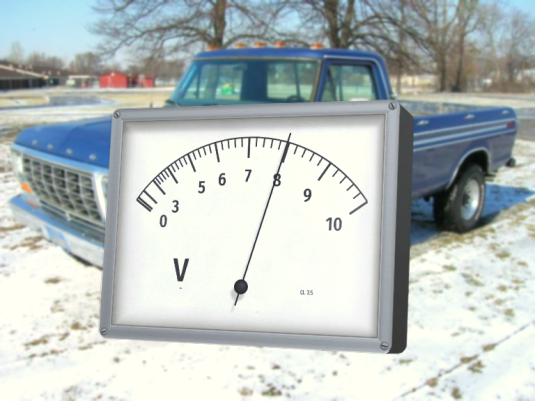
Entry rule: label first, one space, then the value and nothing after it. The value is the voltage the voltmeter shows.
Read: 8 V
